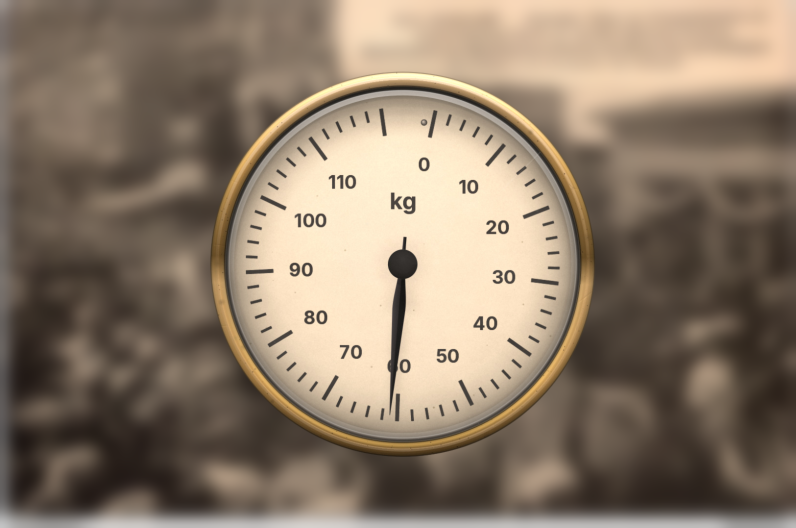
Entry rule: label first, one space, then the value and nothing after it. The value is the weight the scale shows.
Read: 61 kg
